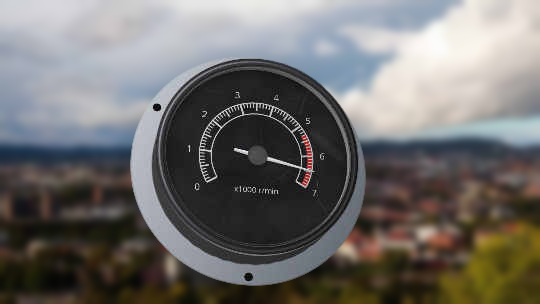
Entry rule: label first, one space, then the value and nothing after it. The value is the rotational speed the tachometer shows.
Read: 6500 rpm
